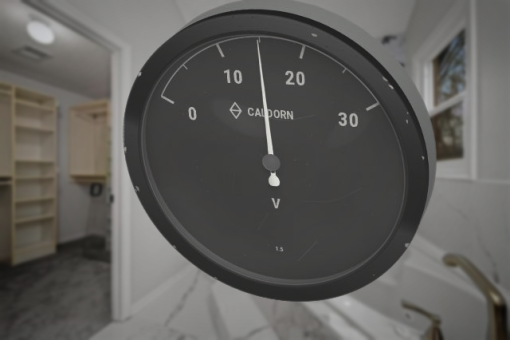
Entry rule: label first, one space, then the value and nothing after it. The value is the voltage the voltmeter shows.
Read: 15 V
